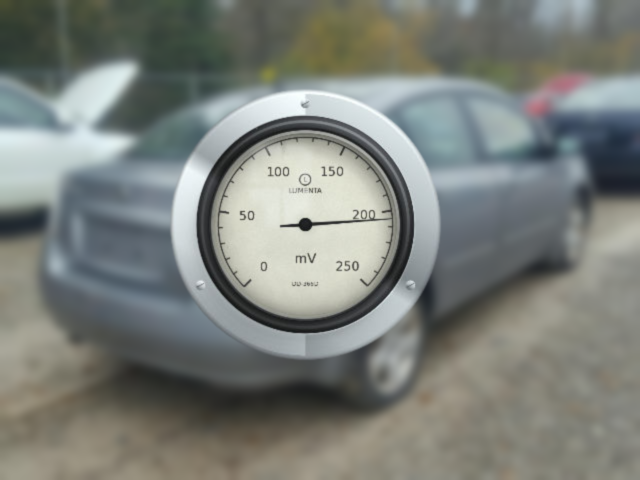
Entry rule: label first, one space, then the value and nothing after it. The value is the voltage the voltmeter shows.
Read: 205 mV
